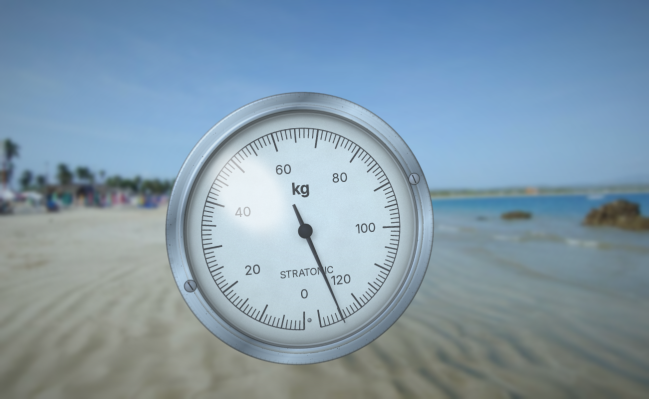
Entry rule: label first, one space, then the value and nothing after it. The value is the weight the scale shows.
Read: 125 kg
